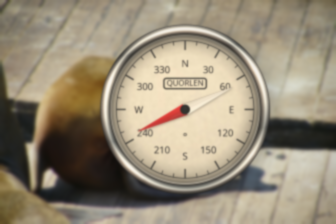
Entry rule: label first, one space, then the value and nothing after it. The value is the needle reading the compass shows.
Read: 245 °
